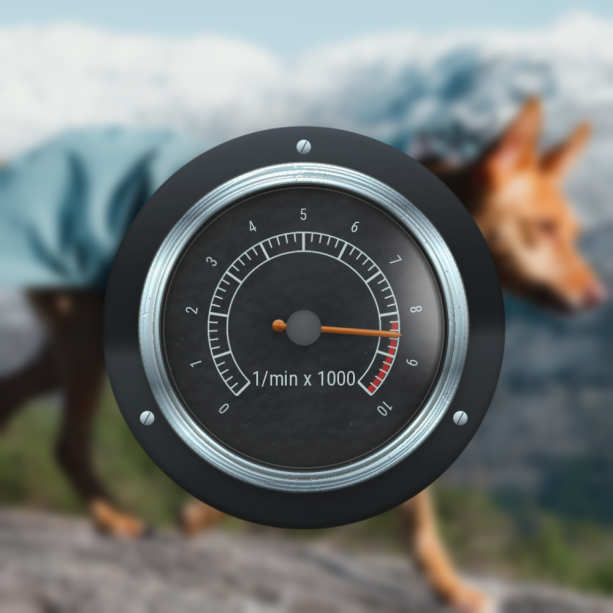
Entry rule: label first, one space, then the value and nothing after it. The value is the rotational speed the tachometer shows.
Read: 8500 rpm
